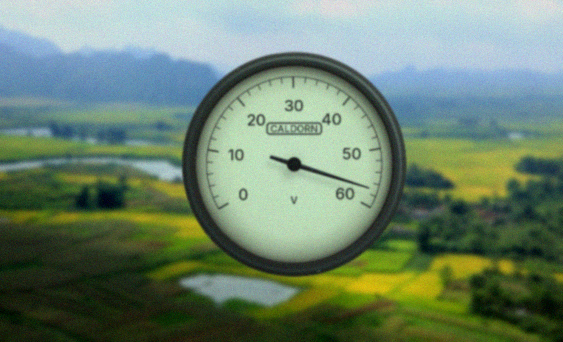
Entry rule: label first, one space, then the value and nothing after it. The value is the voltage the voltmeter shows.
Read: 57 V
